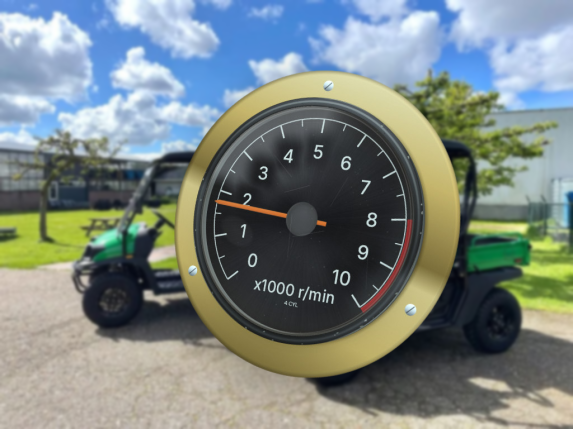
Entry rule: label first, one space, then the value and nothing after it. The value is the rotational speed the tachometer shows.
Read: 1750 rpm
